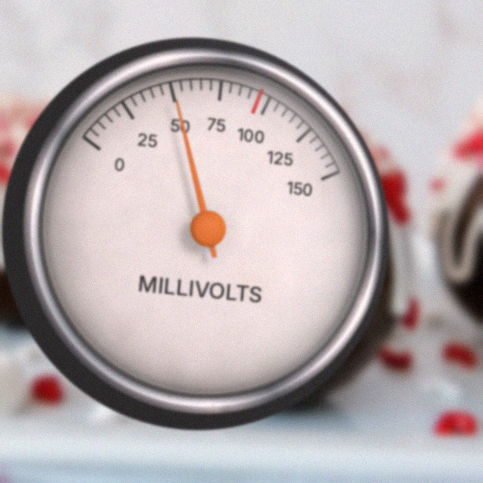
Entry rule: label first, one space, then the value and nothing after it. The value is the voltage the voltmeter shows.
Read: 50 mV
